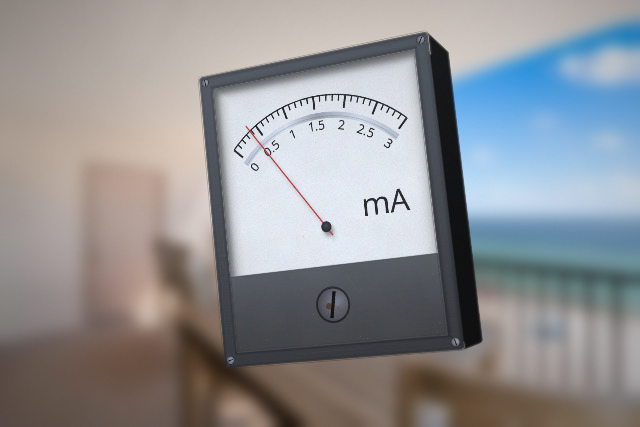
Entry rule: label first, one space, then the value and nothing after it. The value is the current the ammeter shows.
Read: 0.4 mA
